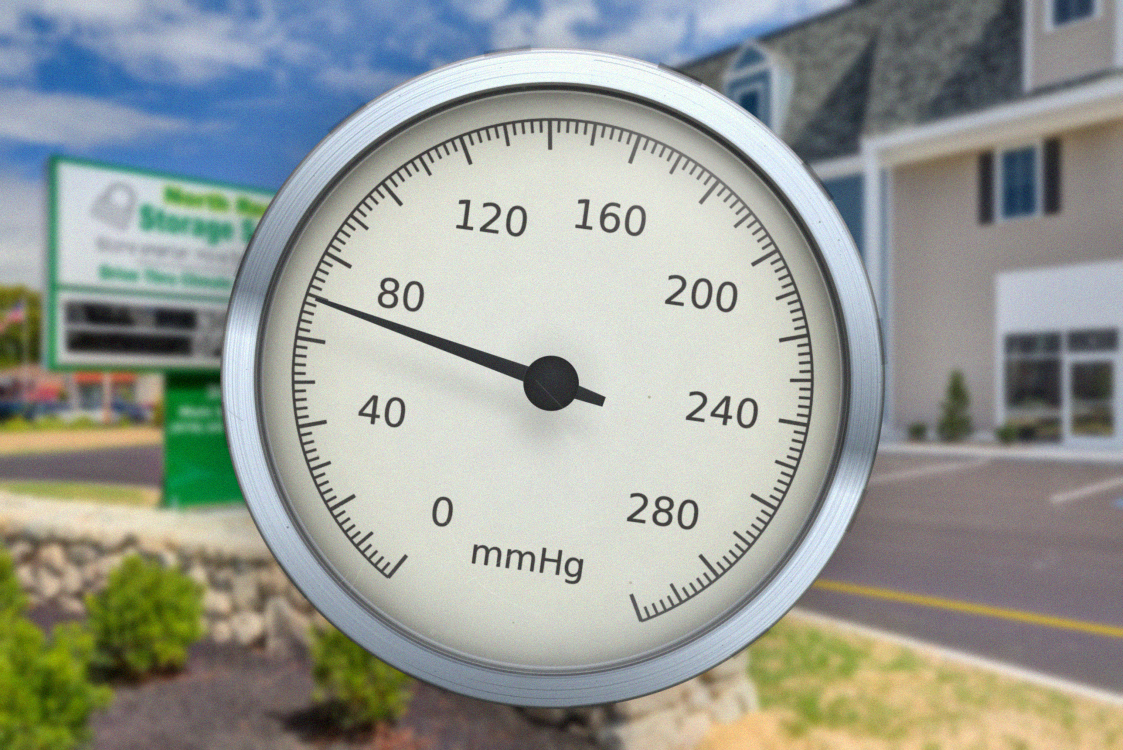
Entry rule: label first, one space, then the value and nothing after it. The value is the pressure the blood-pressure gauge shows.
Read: 70 mmHg
